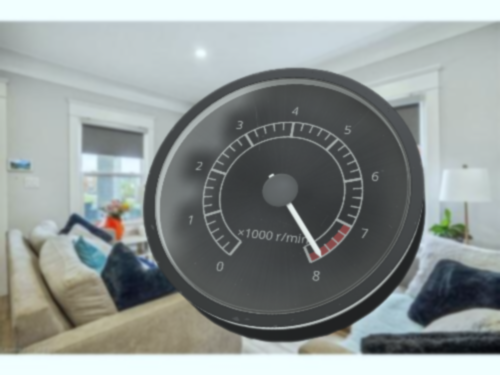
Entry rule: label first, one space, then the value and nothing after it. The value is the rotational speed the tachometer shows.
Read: 7800 rpm
